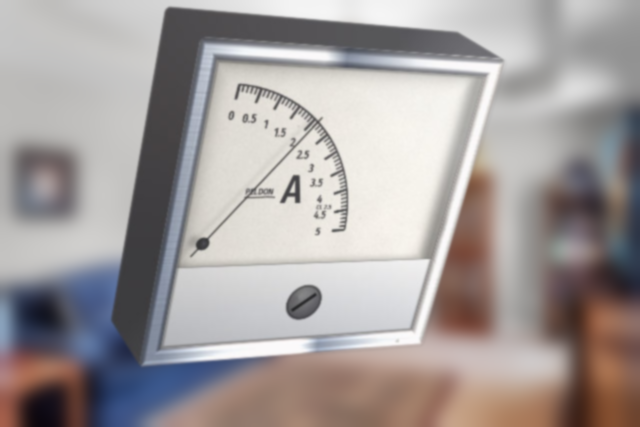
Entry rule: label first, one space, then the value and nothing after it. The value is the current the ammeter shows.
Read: 2 A
